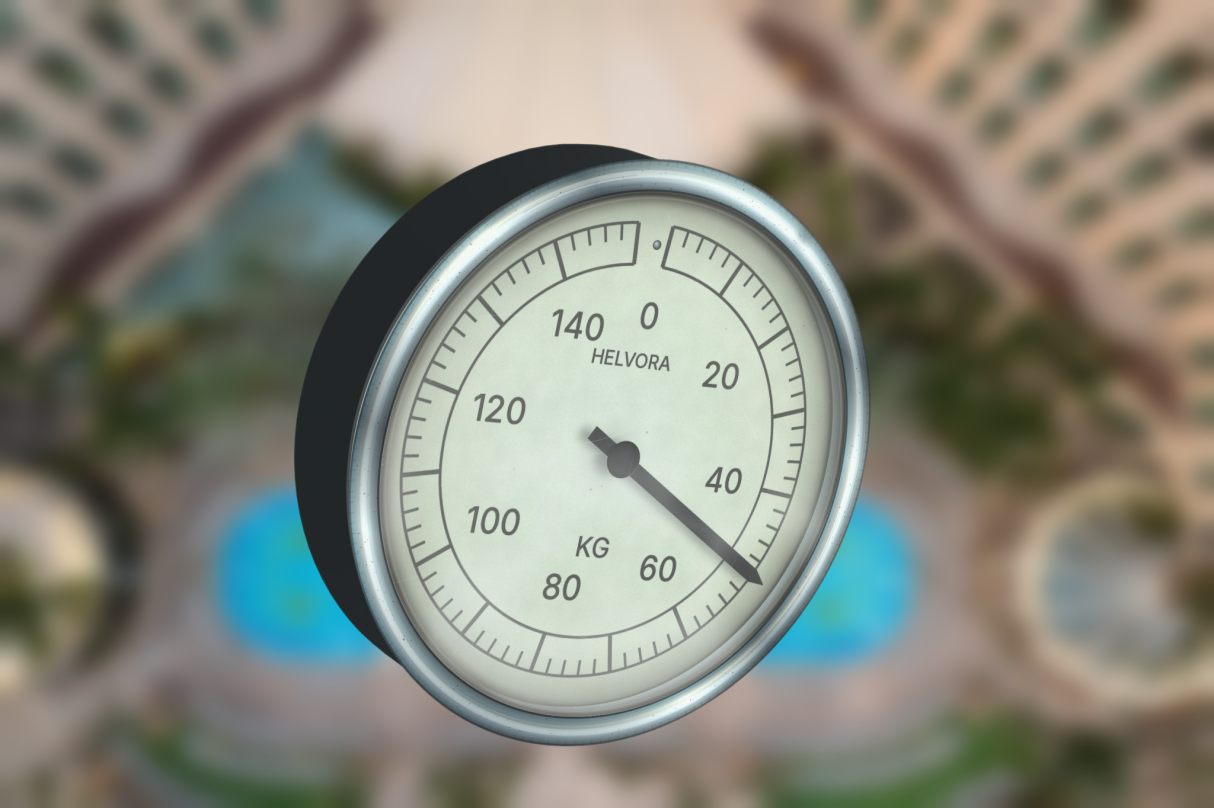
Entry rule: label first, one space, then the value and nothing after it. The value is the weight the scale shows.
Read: 50 kg
